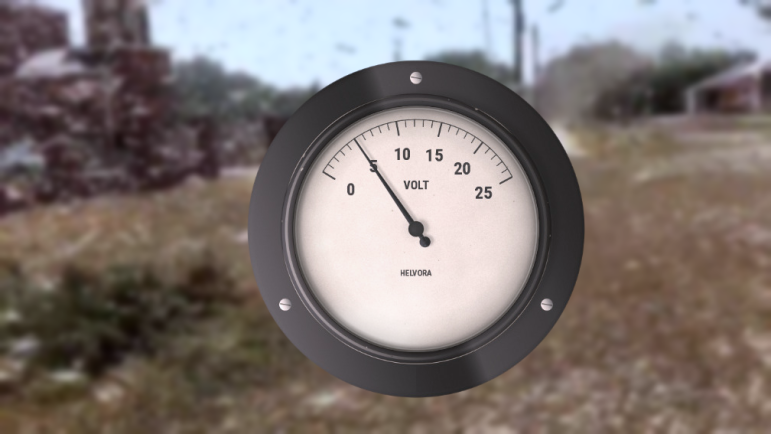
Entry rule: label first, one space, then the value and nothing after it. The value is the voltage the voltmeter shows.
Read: 5 V
